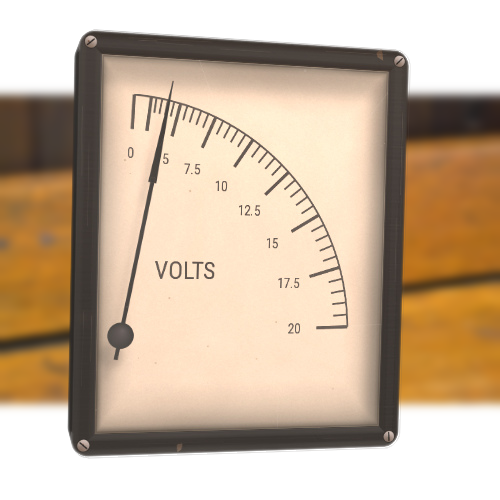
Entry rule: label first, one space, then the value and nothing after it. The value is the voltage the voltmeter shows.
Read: 4 V
